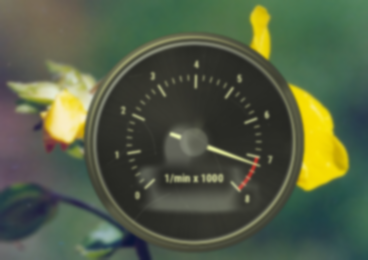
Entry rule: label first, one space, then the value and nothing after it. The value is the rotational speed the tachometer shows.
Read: 7200 rpm
